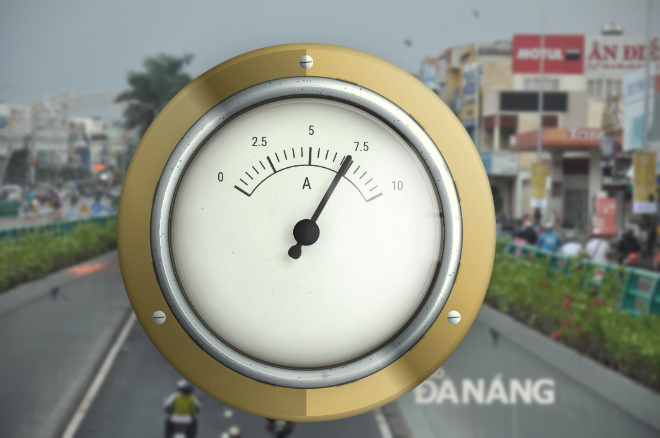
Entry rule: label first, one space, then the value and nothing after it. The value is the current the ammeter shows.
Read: 7.25 A
